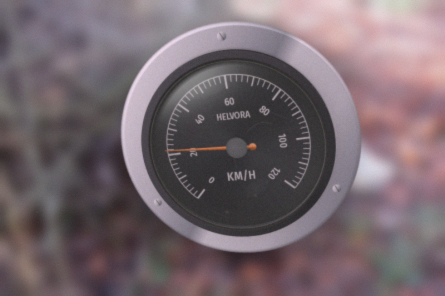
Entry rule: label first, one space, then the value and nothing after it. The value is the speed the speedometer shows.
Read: 22 km/h
